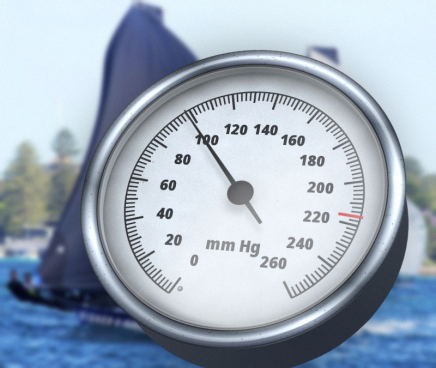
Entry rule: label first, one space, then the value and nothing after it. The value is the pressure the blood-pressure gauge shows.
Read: 98 mmHg
